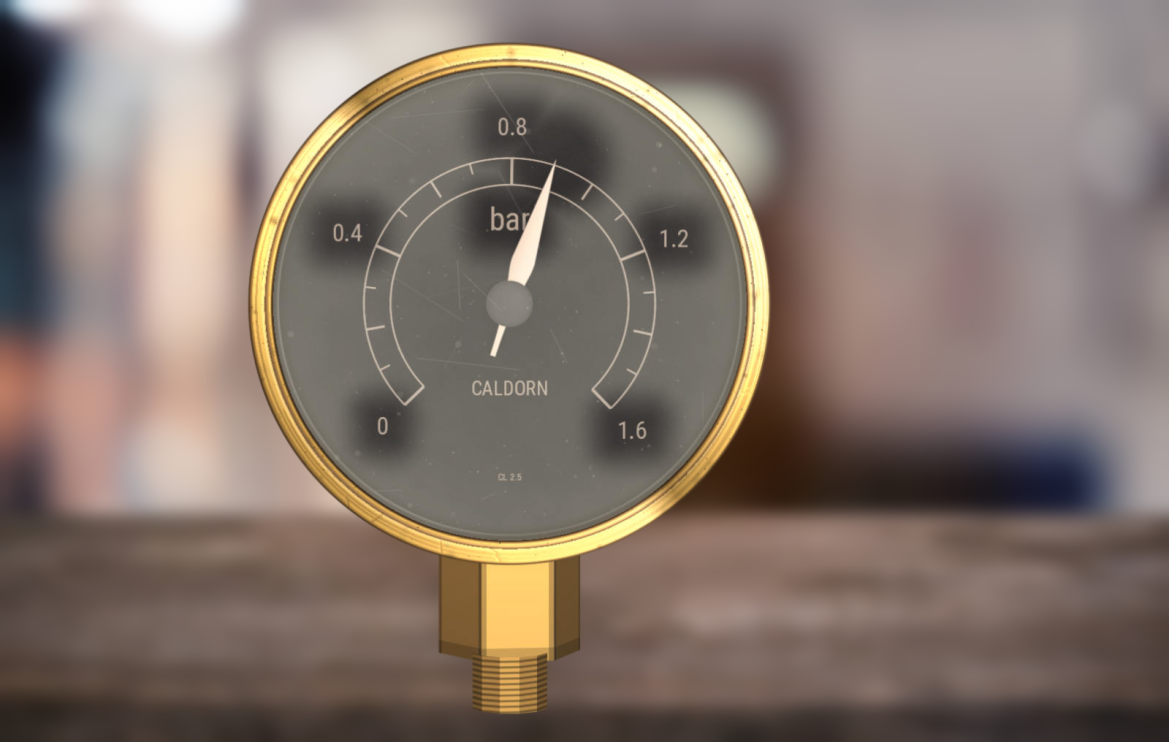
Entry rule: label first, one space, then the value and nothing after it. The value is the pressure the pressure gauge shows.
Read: 0.9 bar
